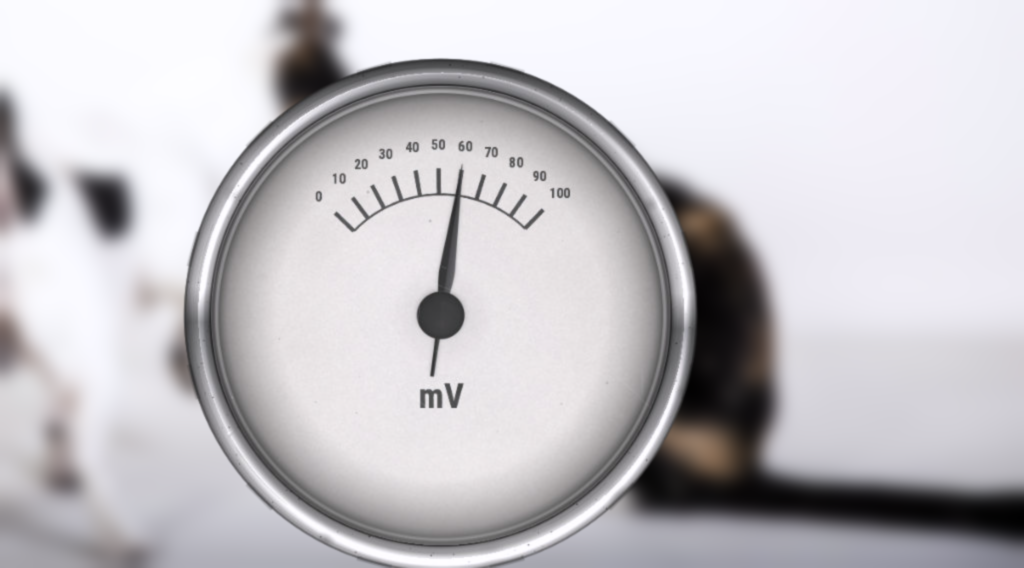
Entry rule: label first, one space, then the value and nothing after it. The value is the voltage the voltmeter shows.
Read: 60 mV
